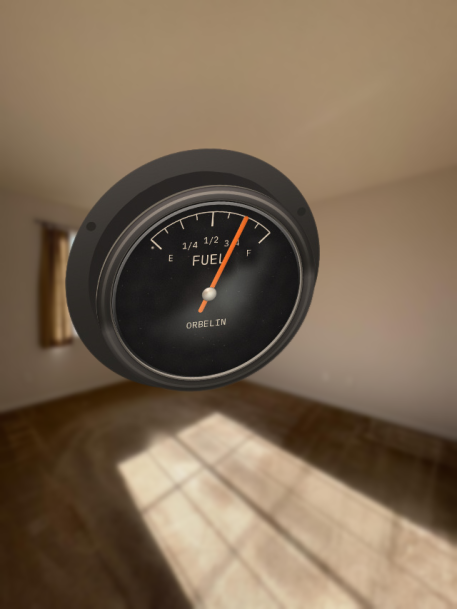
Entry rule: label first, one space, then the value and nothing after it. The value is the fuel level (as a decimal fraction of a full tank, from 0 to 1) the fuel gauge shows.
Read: 0.75
